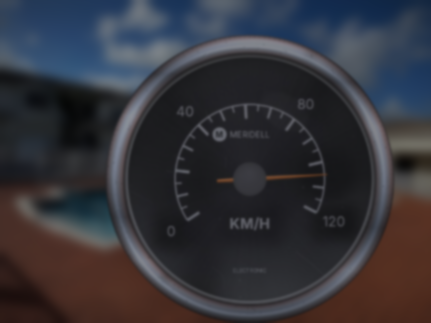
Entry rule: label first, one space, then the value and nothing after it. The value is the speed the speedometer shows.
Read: 105 km/h
